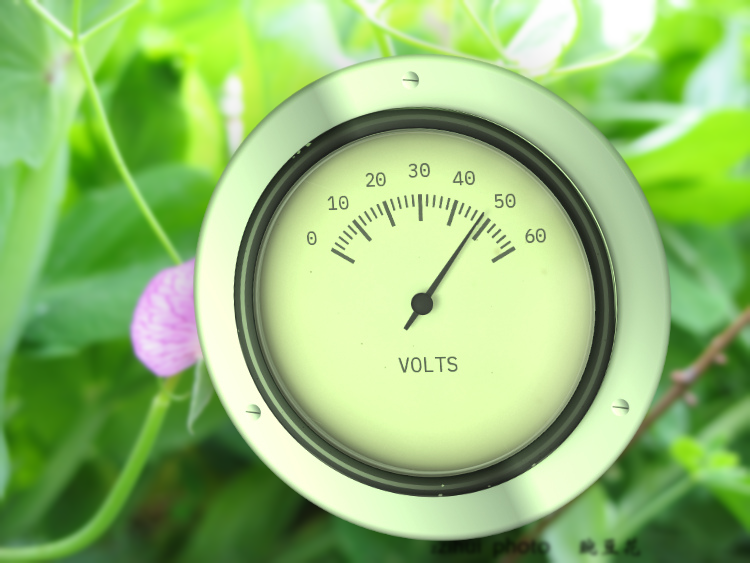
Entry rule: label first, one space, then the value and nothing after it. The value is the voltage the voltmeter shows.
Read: 48 V
